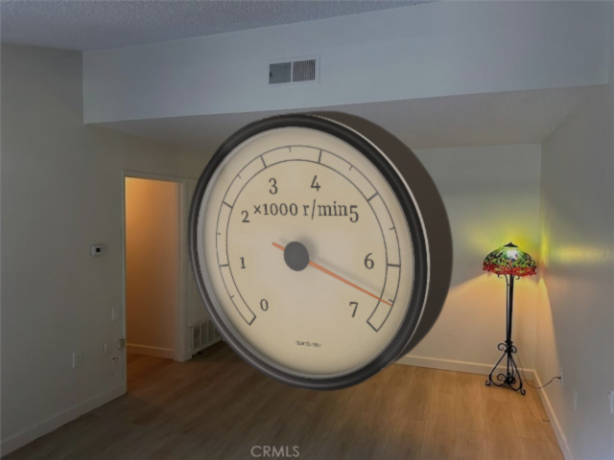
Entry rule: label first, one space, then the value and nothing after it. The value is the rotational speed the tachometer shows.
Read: 6500 rpm
